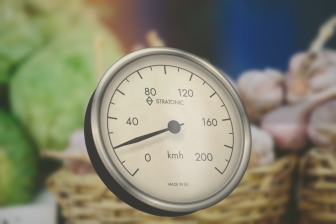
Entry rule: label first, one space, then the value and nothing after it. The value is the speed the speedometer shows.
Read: 20 km/h
